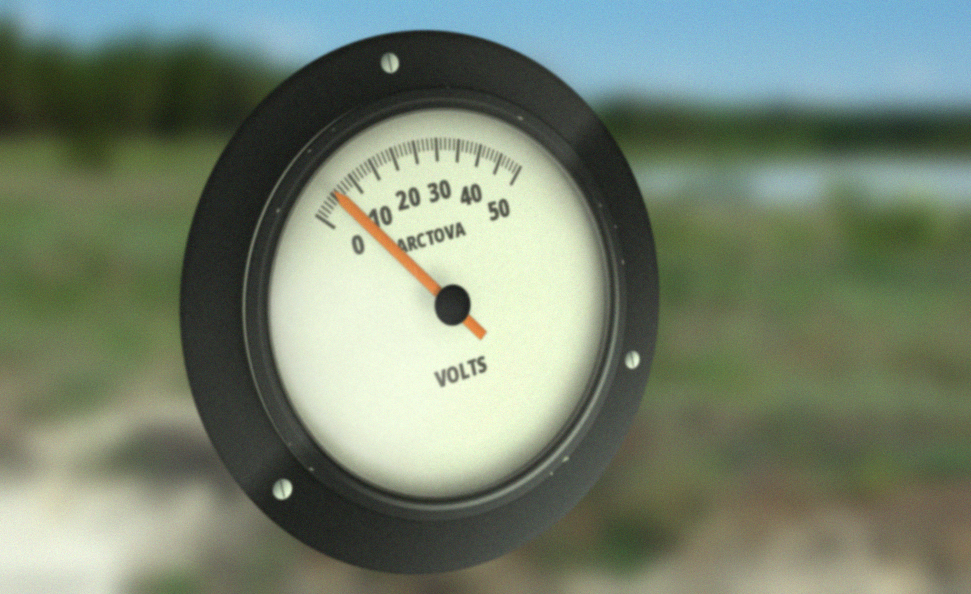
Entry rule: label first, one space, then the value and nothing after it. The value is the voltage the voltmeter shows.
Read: 5 V
